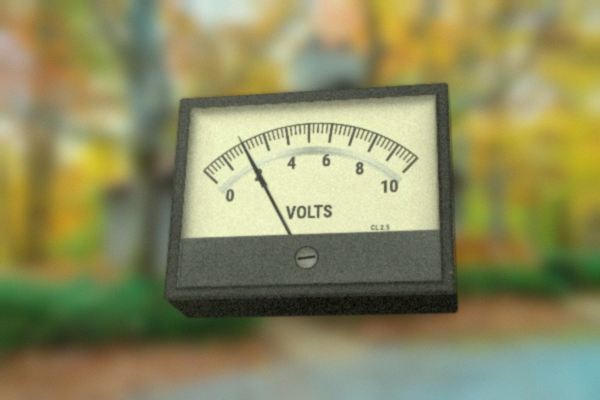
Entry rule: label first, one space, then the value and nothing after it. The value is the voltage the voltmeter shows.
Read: 2 V
